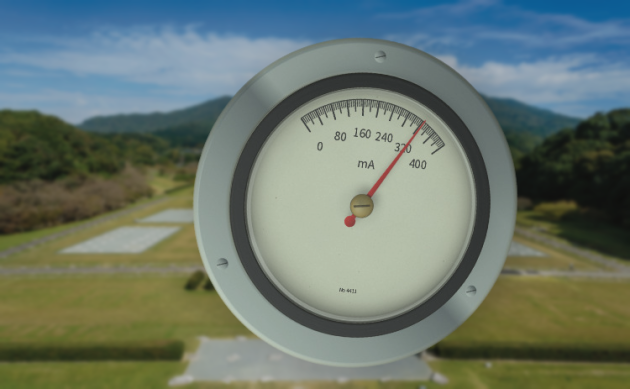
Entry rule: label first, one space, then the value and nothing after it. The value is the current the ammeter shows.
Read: 320 mA
